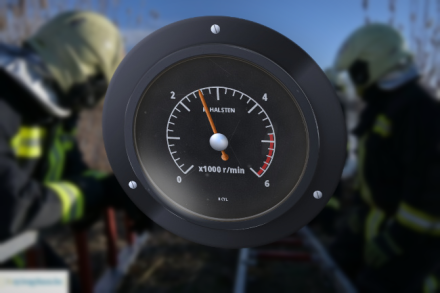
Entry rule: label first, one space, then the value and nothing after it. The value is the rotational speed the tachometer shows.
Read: 2600 rpm
